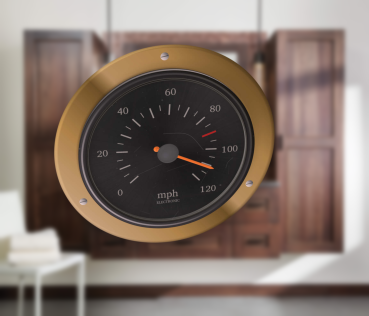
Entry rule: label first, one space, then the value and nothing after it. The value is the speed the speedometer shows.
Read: 110 mph
